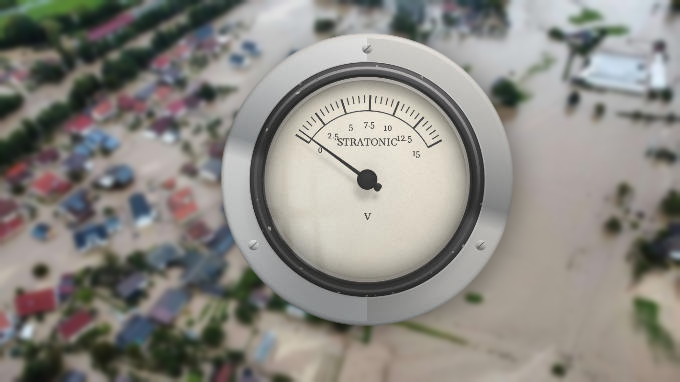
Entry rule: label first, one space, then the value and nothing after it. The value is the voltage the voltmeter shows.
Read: 0.5 V
